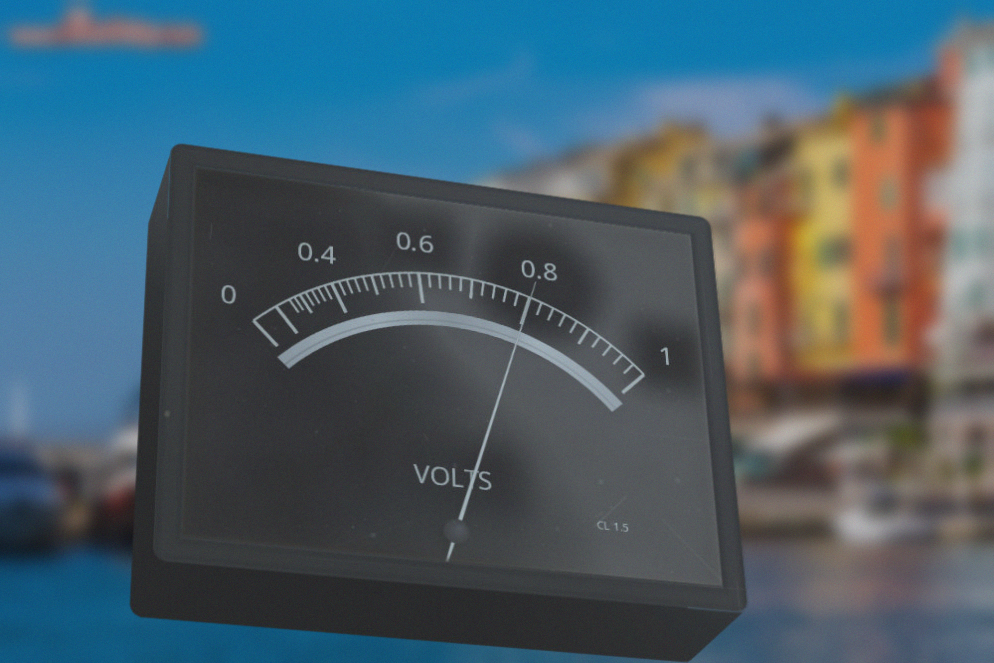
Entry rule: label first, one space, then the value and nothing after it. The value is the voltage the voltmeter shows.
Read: 0.8 V
